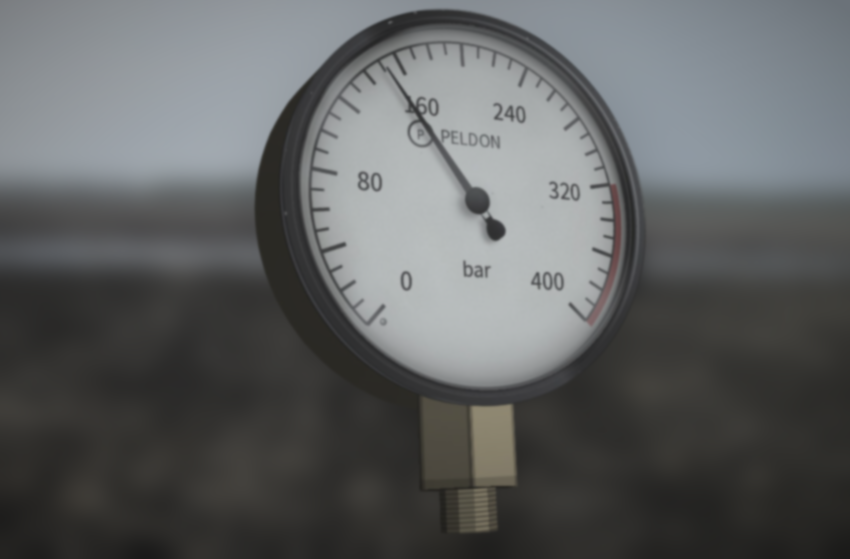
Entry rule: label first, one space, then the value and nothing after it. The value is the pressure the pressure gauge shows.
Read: 150 bar
